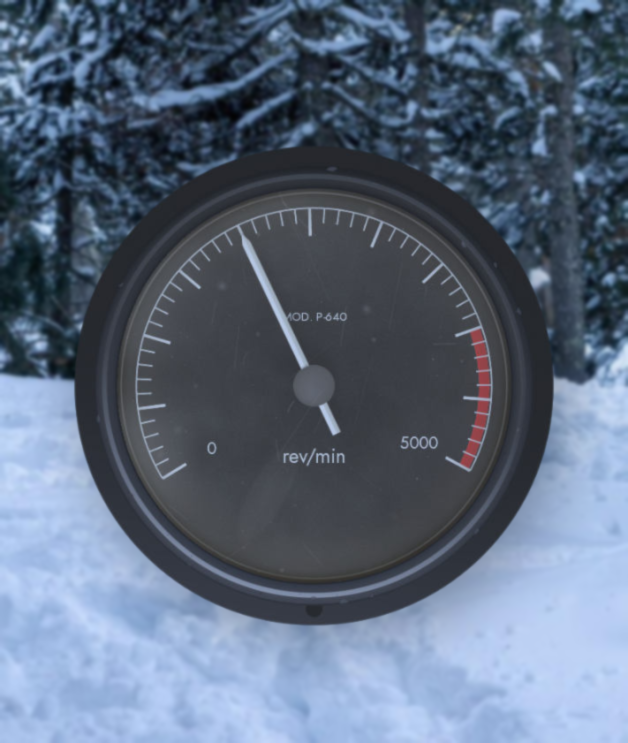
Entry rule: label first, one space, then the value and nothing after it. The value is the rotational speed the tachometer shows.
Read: 2000 rpm
